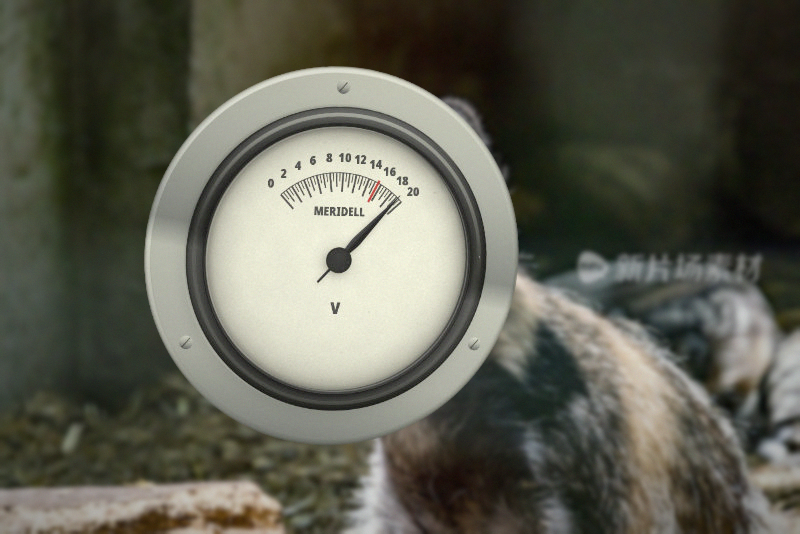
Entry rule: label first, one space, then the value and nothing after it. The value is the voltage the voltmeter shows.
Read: 19 V
